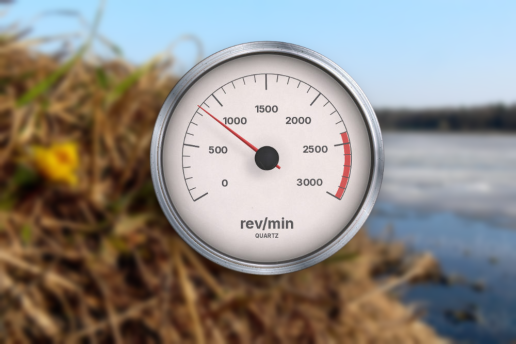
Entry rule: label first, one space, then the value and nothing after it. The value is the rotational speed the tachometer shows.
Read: 850 rpm
